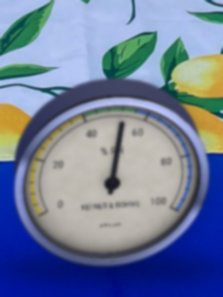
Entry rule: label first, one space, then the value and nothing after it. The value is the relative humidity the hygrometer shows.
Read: 52 %
